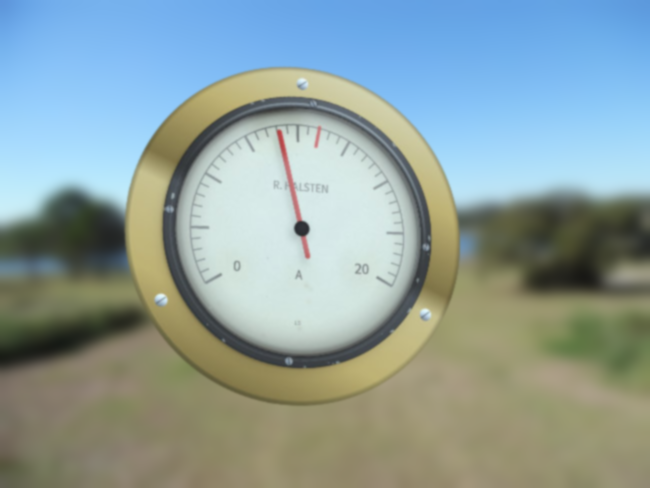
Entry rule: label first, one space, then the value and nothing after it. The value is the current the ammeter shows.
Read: 9 A
